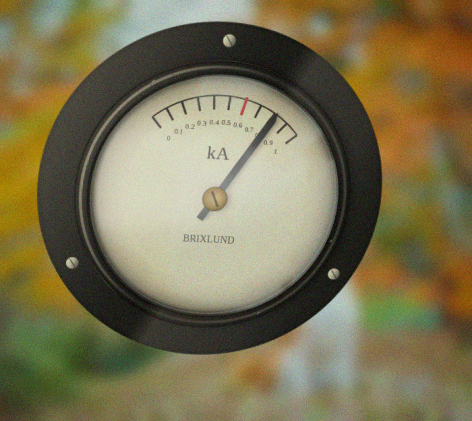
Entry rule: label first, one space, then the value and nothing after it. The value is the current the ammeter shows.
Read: 0.8 kA
